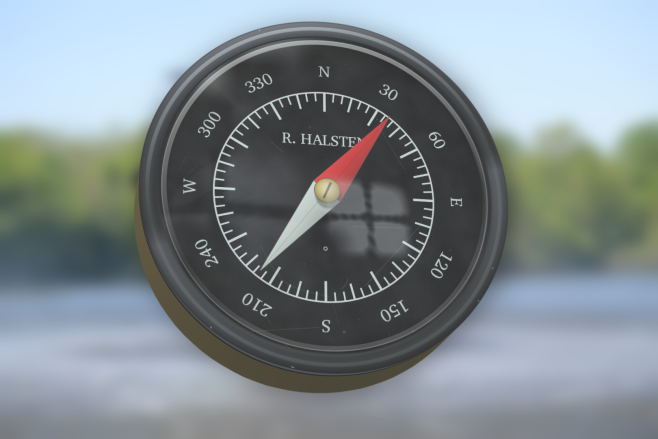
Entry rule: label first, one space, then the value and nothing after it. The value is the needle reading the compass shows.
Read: 37.5 °
